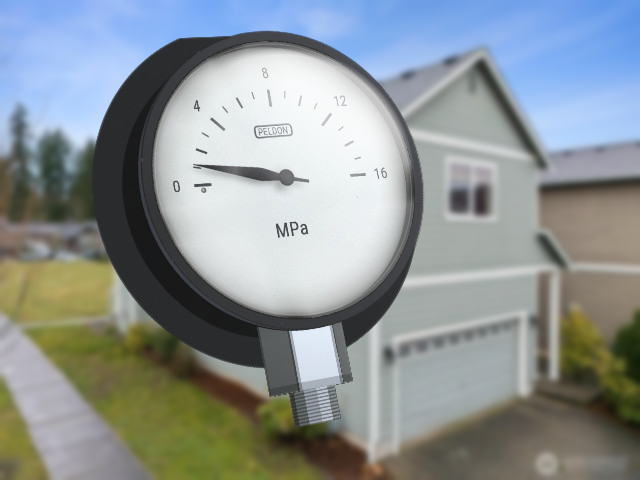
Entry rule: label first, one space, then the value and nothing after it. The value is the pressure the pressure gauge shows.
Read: 1 MPa
